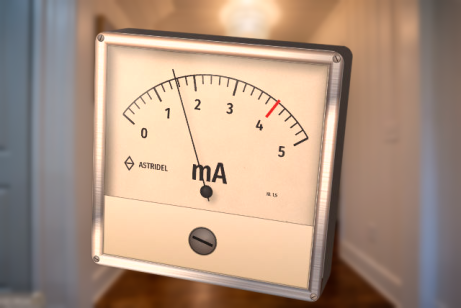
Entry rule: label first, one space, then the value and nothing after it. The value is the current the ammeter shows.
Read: 1.6 mA
